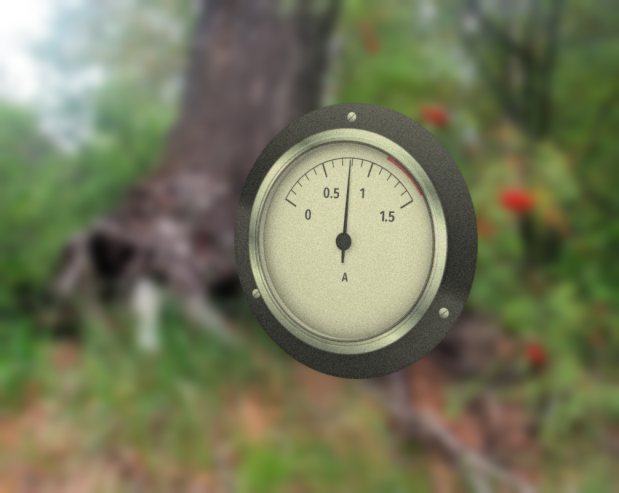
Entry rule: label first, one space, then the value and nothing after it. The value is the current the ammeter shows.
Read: 0.8 A
